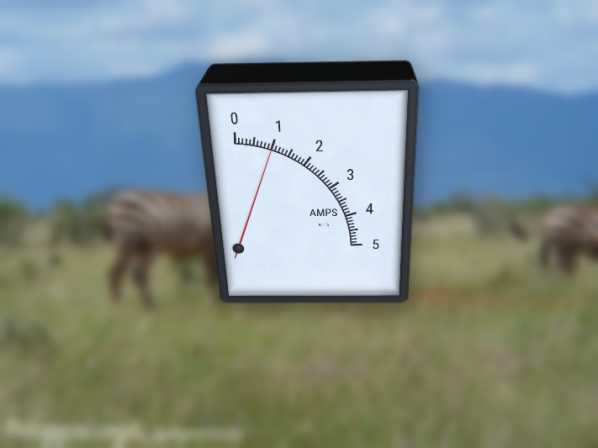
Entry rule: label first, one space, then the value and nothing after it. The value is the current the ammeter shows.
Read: 1 A
